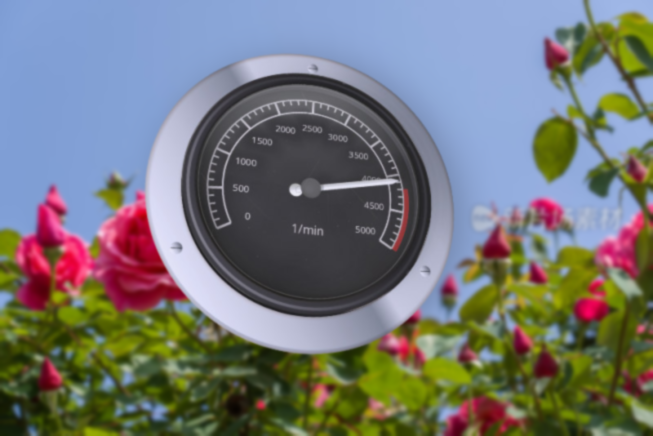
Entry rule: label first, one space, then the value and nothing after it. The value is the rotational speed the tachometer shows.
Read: 4100 rpm
